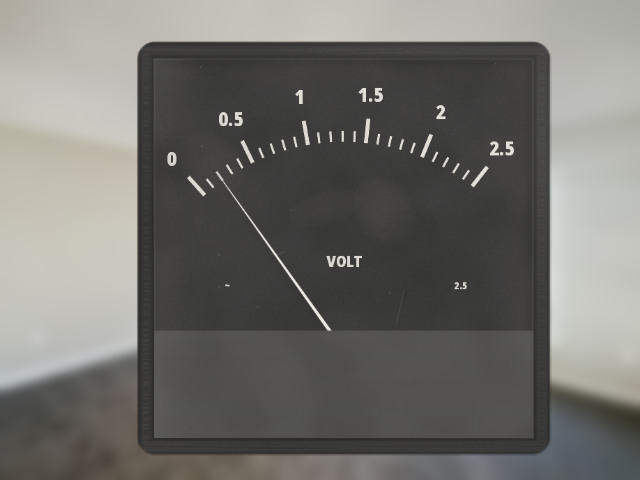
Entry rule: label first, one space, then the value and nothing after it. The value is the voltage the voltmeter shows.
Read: 0.2 V
